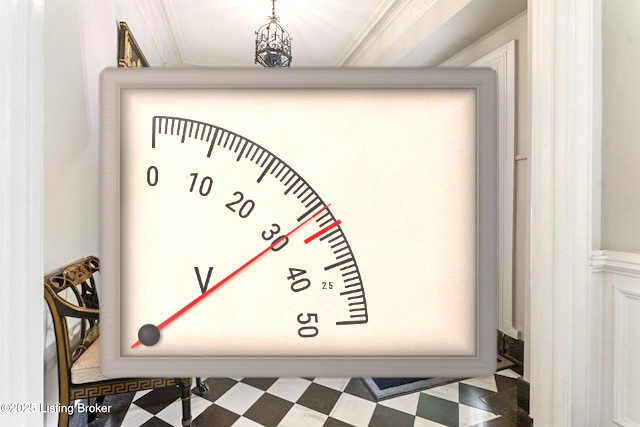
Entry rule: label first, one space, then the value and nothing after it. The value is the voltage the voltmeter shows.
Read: 31 V
